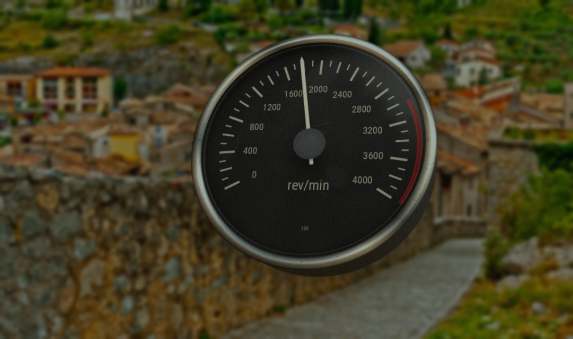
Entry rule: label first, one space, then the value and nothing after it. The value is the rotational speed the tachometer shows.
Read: 1800 rpm
